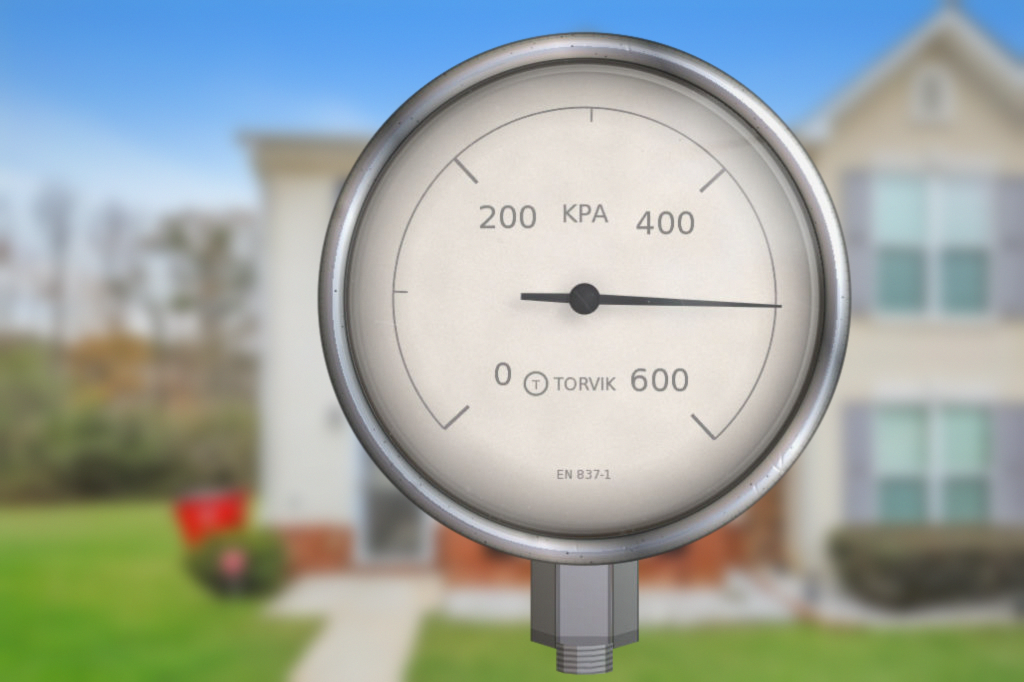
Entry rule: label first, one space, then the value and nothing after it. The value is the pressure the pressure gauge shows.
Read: 500 kPa
